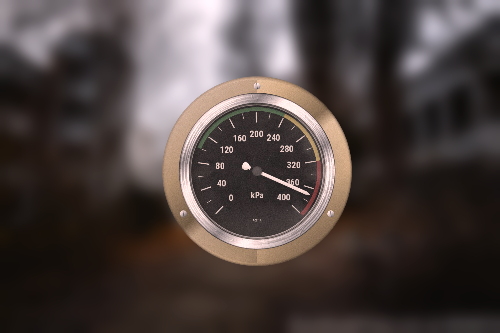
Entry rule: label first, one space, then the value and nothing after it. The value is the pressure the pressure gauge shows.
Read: 370 kPa
